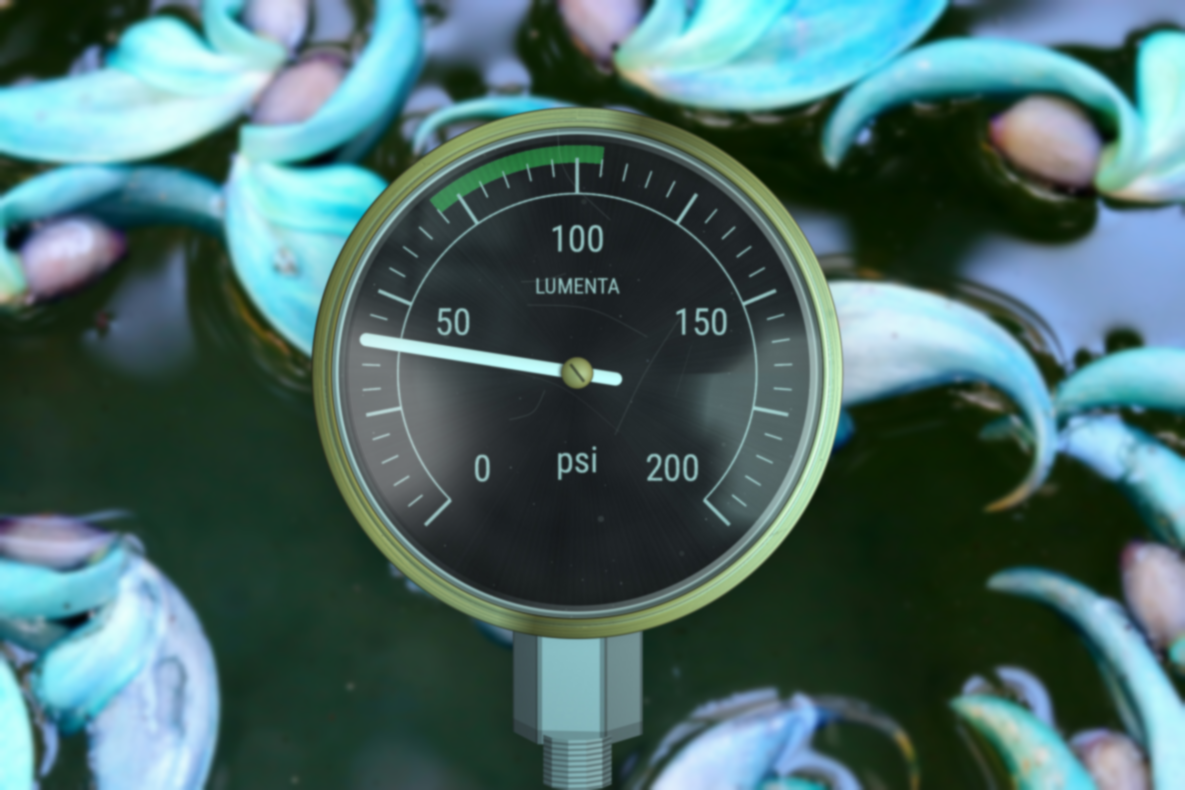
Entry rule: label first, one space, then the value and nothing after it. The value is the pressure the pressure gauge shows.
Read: 40 psi
